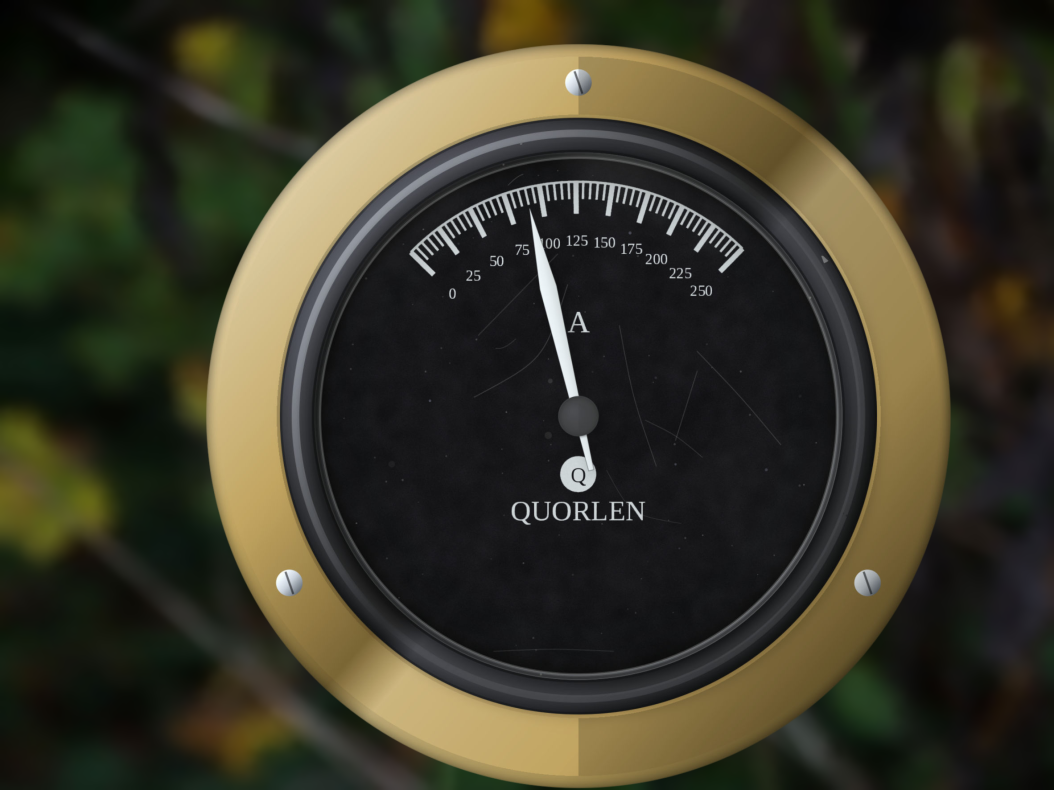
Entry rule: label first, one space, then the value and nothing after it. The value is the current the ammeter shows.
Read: 90 A
